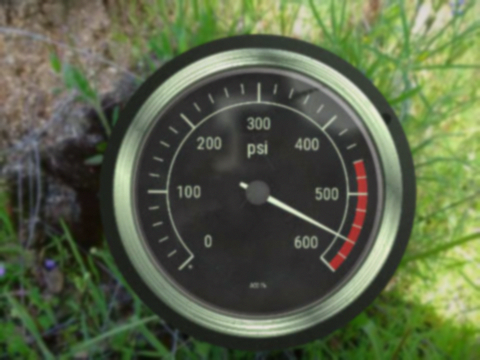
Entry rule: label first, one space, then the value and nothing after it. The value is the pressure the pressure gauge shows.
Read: 560 psi
